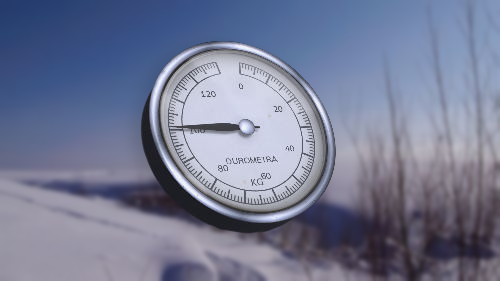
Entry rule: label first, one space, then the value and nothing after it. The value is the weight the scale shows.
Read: 100 kg
